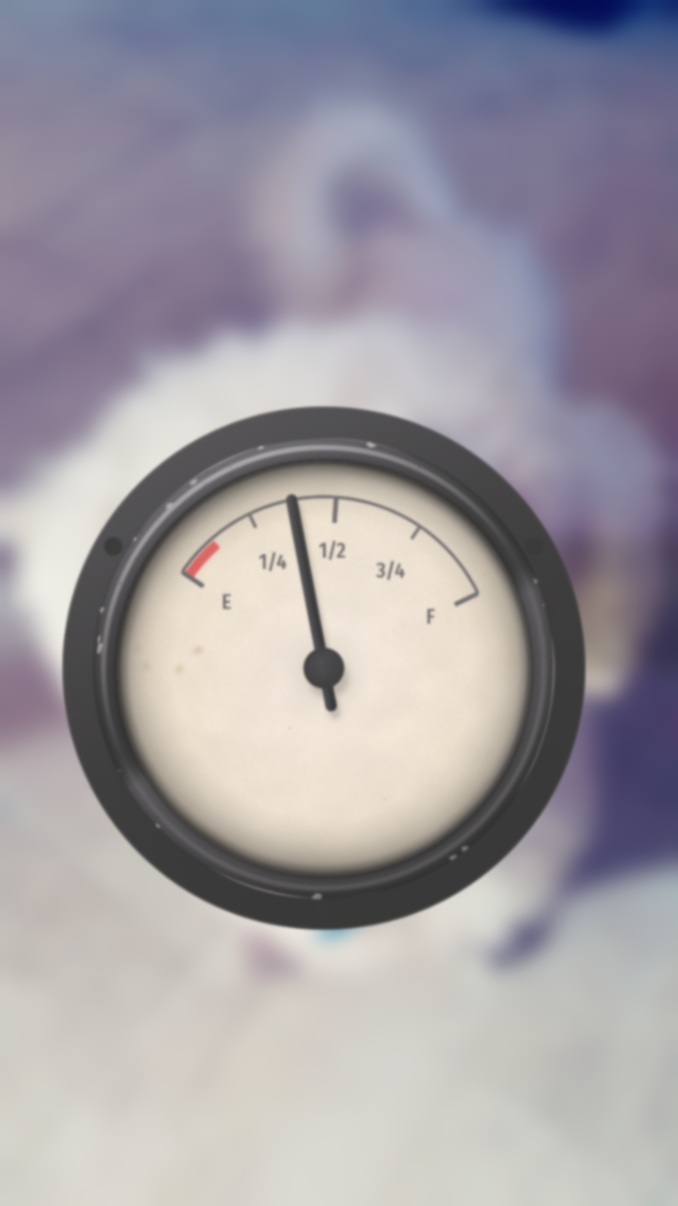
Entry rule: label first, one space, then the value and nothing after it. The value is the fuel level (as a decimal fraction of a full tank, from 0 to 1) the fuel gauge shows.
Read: 0.375
